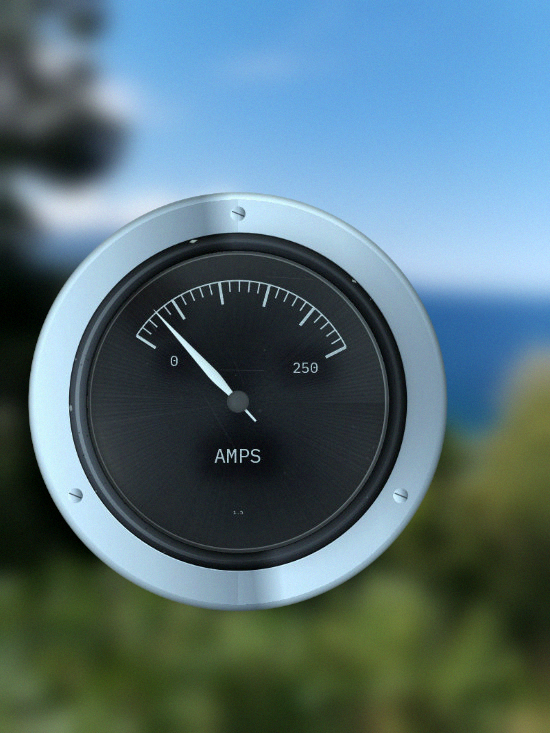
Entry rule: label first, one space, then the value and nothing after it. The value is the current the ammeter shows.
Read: 30 A
